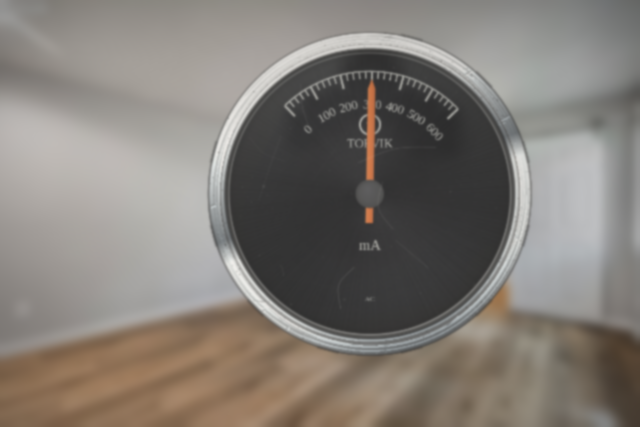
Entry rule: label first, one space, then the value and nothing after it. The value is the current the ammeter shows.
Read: 300 mA
